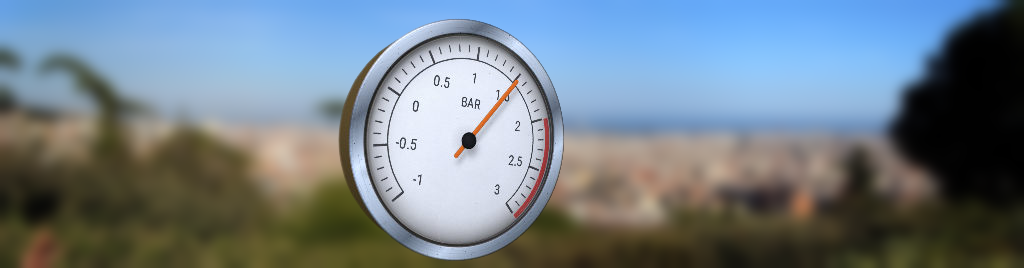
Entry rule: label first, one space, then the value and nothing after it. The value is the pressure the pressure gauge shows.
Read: 1.5 bar
